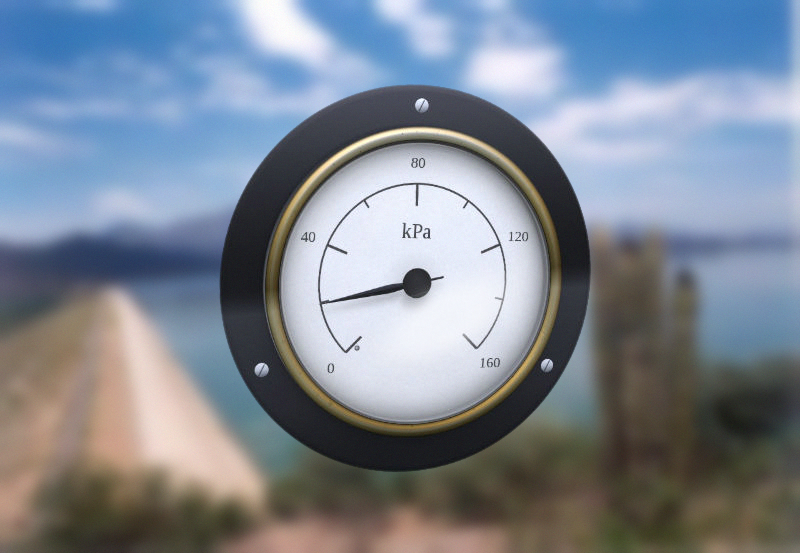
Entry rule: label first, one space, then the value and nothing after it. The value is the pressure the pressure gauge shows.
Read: 20 kPa
